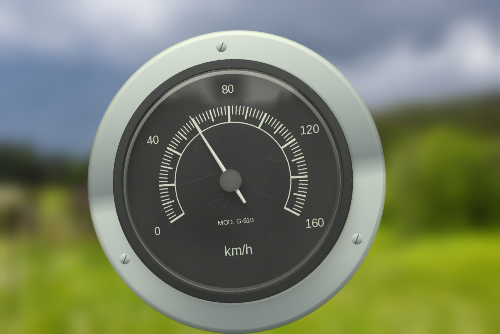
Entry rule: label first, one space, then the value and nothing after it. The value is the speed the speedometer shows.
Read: 60 km/h
